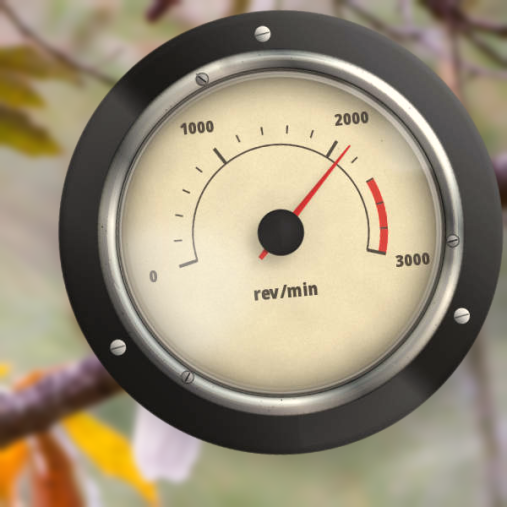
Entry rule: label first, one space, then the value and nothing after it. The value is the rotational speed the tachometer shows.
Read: 2100 rpm
